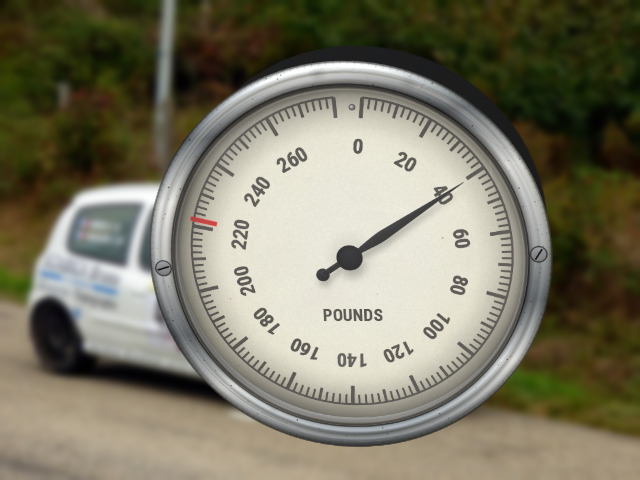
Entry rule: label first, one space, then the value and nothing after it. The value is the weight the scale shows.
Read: 40 lb
